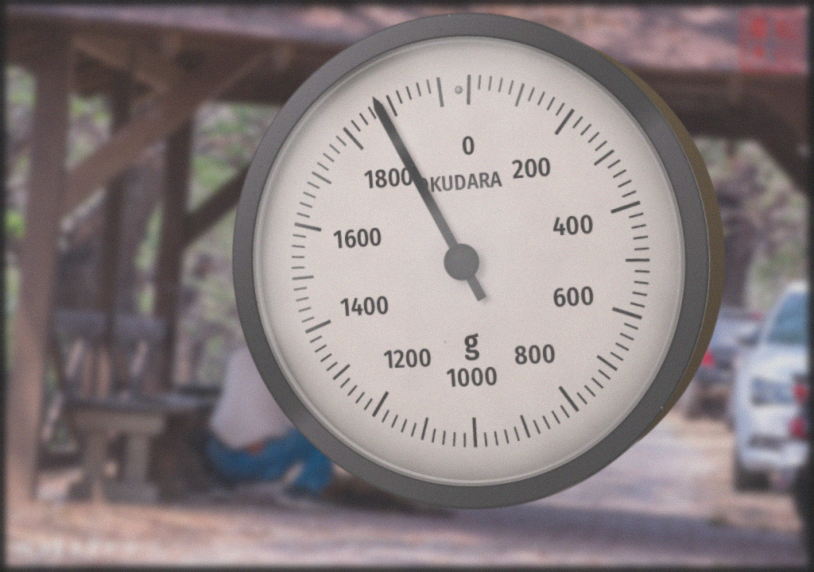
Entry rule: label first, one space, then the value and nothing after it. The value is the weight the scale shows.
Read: 1880 g
